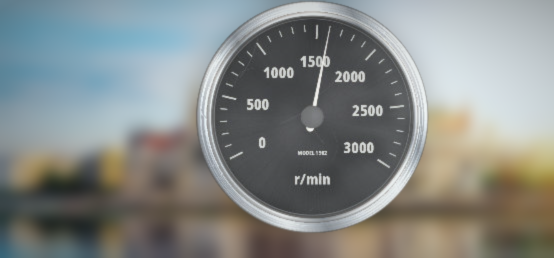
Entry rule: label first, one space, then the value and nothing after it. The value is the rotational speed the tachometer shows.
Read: 1600 rpm
